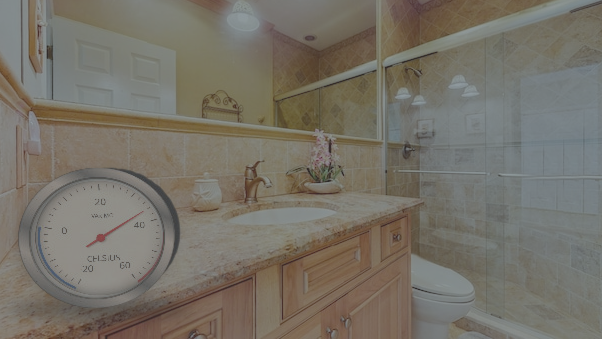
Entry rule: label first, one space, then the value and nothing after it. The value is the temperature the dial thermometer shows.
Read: 36 °C
